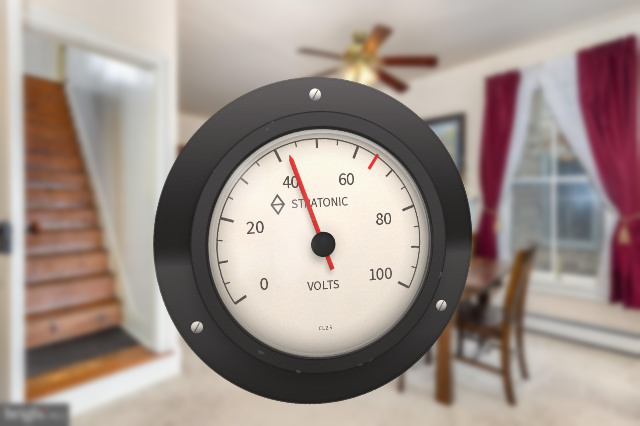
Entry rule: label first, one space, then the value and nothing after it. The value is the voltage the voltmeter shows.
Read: 42.5 V
